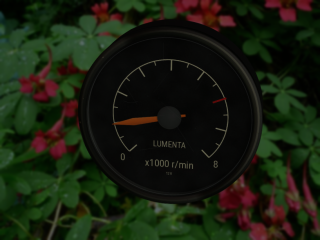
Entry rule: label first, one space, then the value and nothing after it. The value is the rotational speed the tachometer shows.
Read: 1000 rpm
